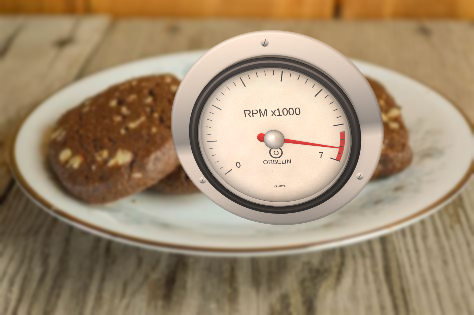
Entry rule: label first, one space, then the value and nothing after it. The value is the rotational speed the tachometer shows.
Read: 6600 rpm
